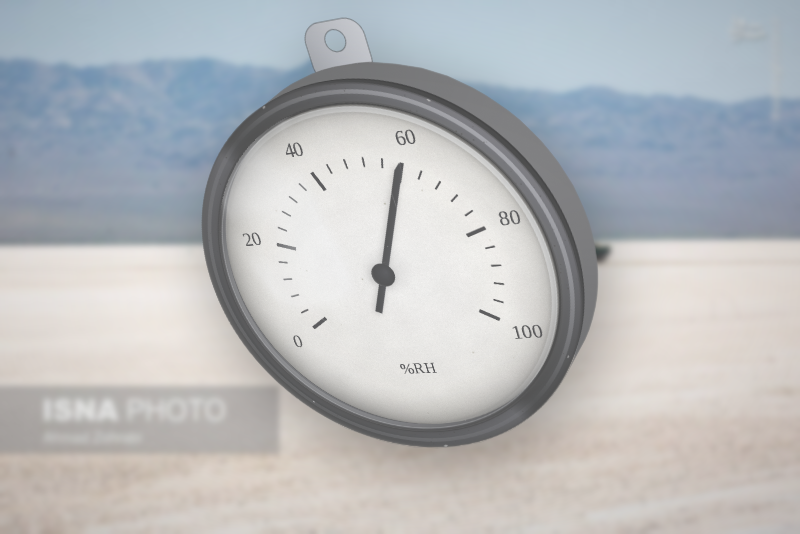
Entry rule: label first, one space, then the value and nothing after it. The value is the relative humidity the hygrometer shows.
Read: 60 %
